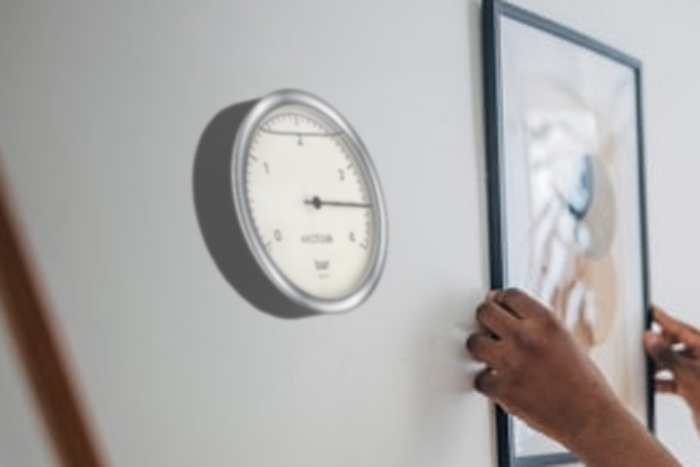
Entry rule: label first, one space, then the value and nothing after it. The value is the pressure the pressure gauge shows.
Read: 3.5 bar
